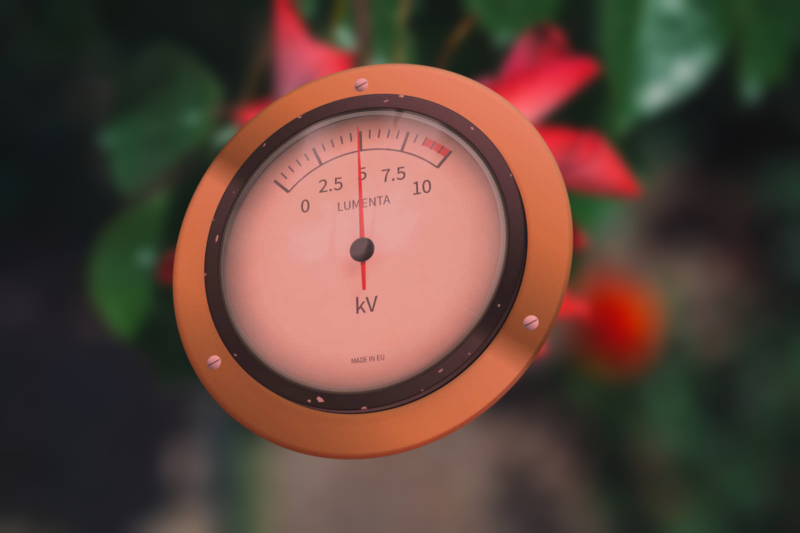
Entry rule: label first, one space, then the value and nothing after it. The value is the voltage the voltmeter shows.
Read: 5 kV
